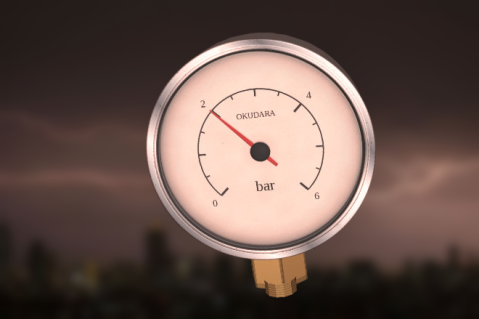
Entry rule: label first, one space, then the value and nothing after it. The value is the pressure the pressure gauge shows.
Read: 2 bar
